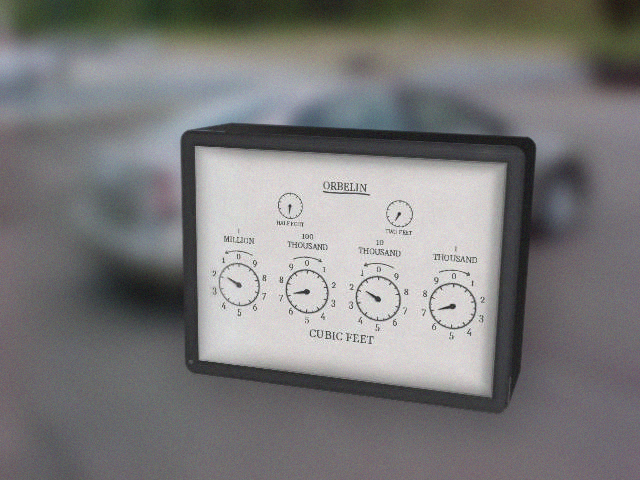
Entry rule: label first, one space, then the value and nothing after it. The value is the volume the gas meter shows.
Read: 171700 ft³
